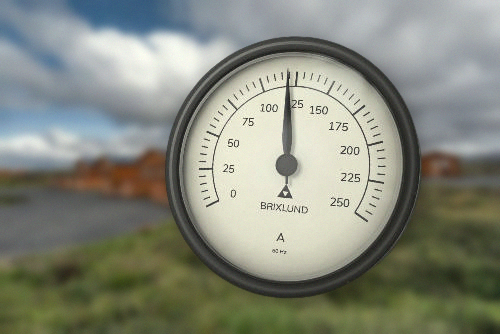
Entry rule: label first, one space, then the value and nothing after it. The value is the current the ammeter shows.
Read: 120 A
